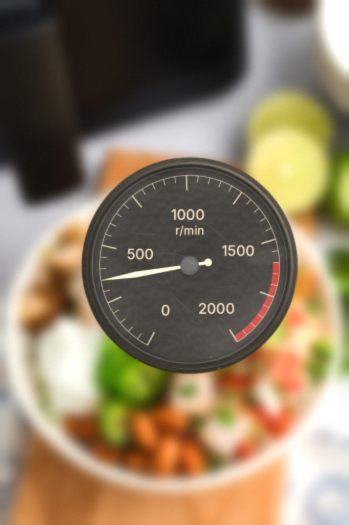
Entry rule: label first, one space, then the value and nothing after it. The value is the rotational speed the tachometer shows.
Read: 350 rpm
